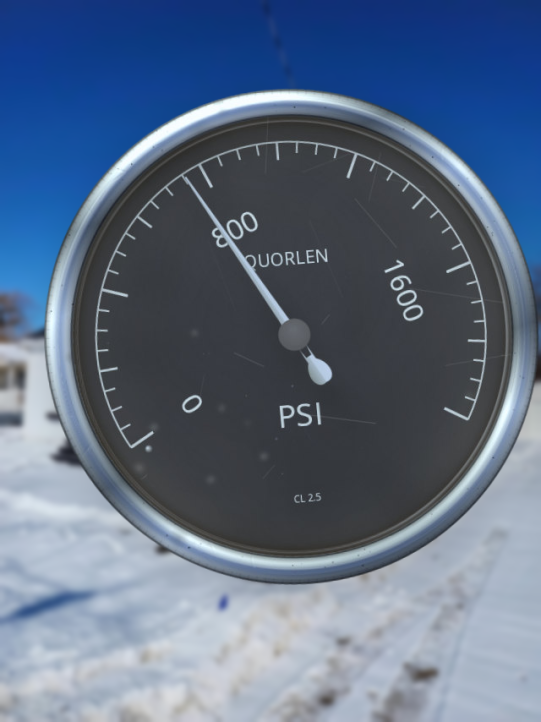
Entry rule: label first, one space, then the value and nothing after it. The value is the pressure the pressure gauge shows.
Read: 750 psi
